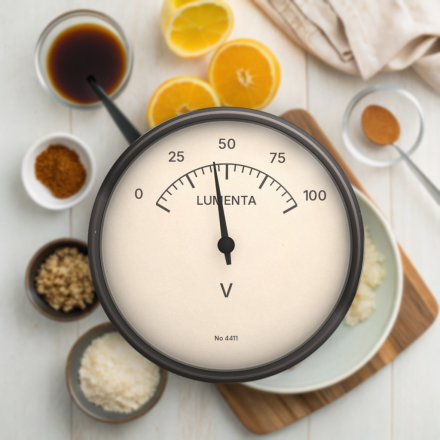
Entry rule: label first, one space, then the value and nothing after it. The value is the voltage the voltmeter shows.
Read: 42.5 V
